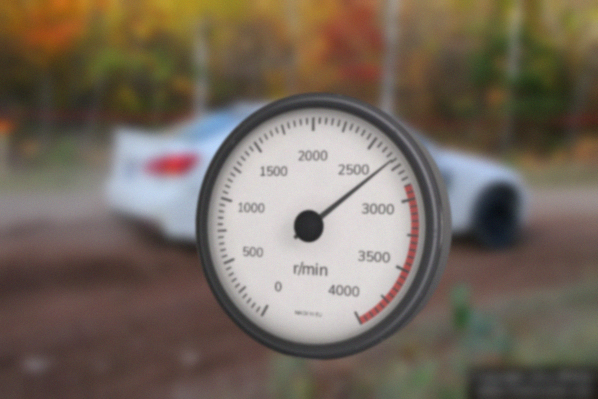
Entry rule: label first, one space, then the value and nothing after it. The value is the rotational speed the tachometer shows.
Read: 2700 rpm
